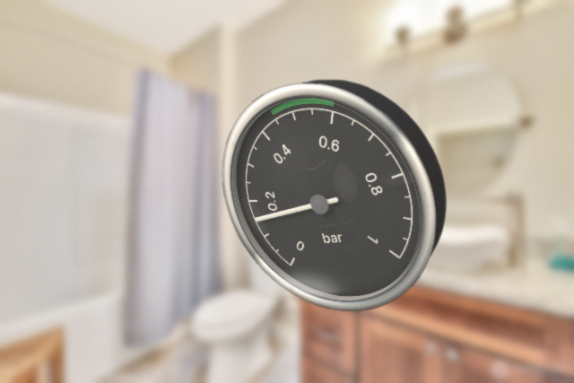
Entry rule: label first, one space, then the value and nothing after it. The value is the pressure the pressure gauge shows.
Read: 0.15 bar
